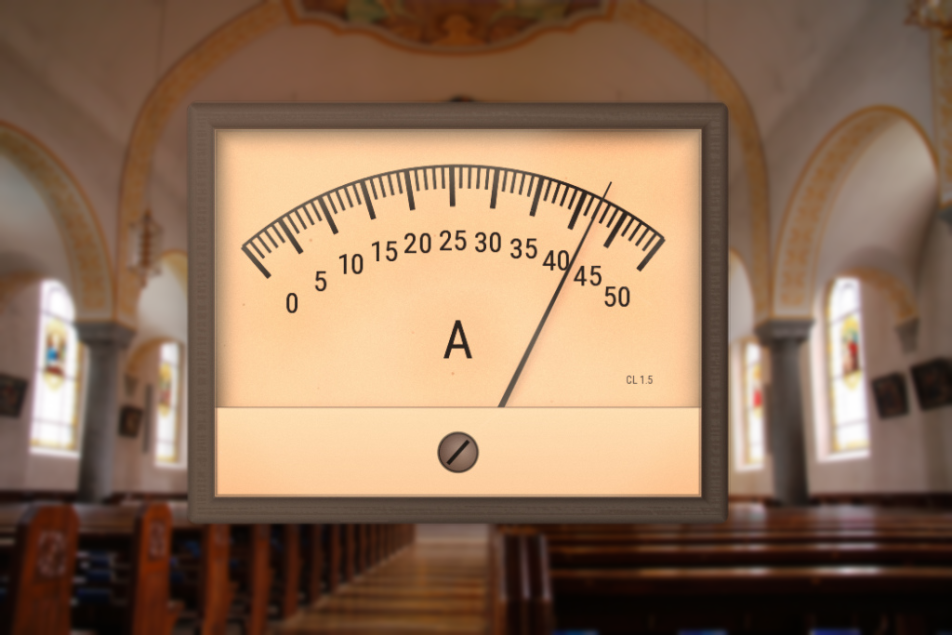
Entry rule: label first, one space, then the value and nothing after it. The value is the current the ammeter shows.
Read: 42 A
